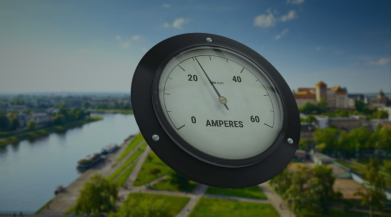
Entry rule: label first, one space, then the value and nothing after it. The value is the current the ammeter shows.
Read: 25 A
